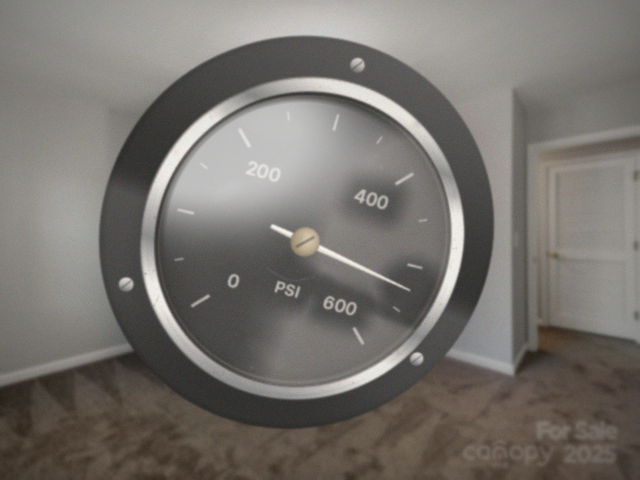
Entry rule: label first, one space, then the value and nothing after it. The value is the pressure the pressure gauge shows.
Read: 525 psi
